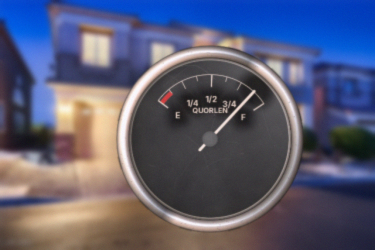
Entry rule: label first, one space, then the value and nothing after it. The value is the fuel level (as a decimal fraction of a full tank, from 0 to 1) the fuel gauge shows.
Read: 0.875
